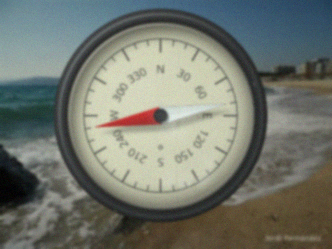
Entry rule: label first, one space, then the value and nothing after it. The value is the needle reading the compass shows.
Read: 260 °
